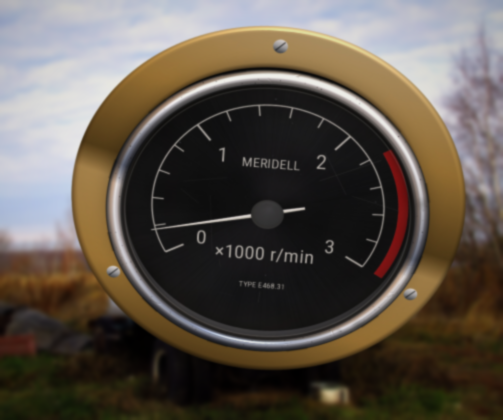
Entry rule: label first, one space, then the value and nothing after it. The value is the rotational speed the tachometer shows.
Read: 200 rpm
